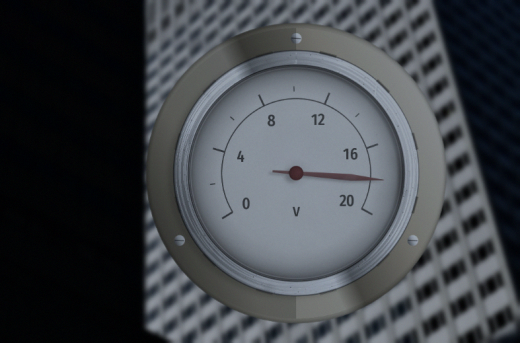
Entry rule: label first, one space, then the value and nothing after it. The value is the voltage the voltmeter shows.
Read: 18 V
